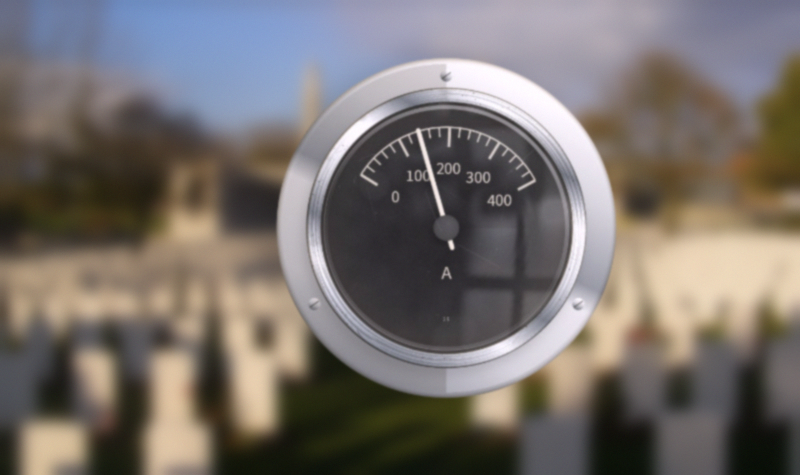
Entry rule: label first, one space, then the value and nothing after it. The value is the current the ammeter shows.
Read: 140 A
